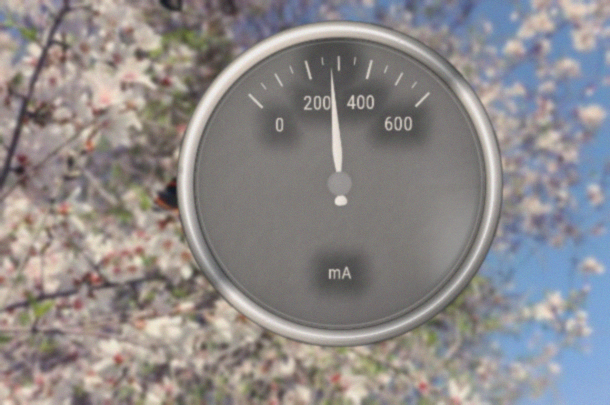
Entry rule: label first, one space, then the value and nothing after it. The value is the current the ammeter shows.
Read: 275 mA
